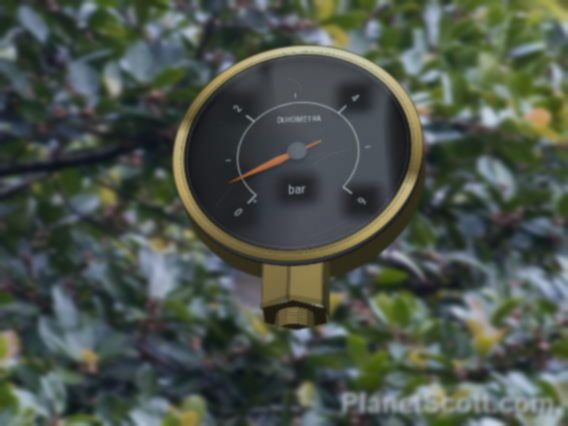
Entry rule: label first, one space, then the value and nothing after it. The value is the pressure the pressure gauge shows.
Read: 0.5 bar
